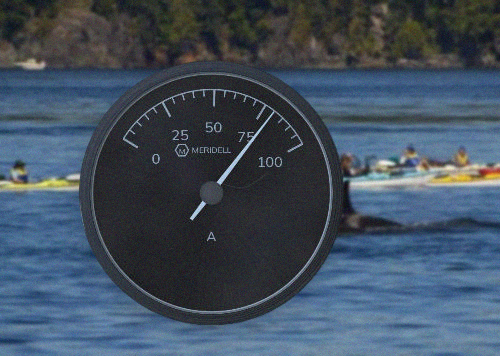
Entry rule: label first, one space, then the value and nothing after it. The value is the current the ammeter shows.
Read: 80 A
